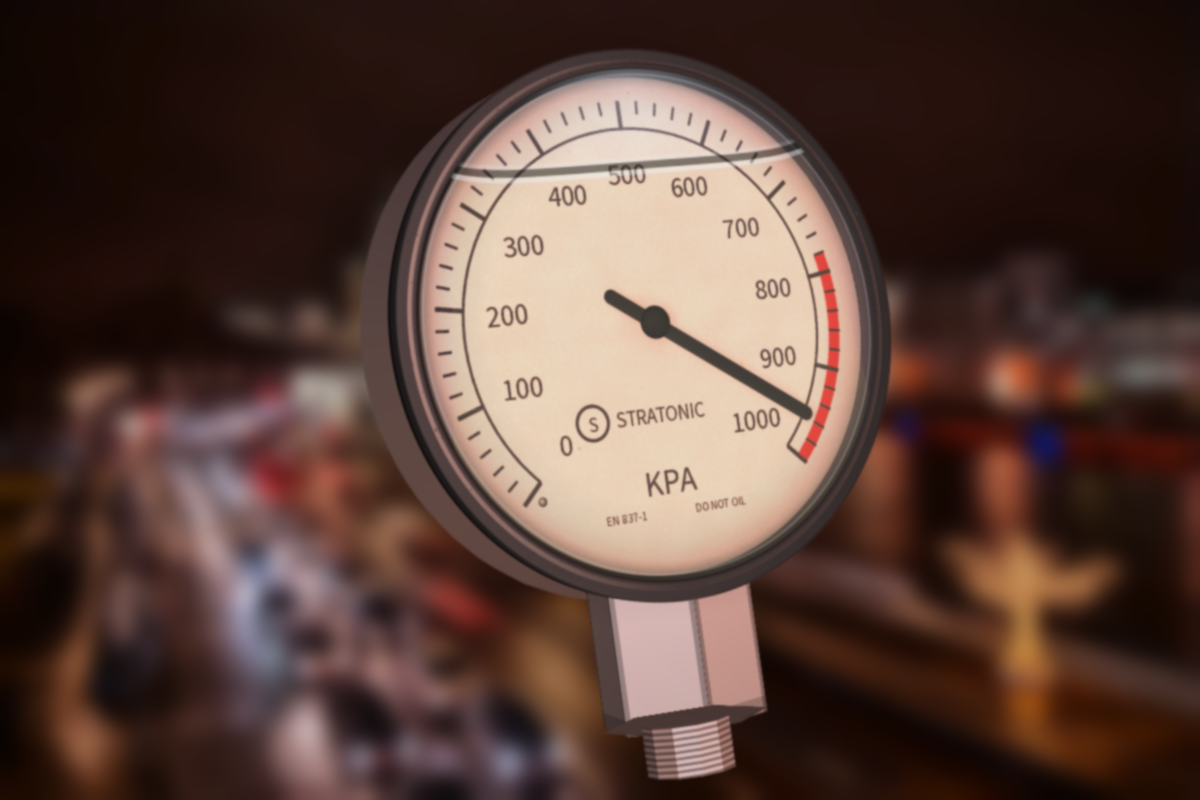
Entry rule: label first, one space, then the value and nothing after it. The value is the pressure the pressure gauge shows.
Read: 960 kPa
